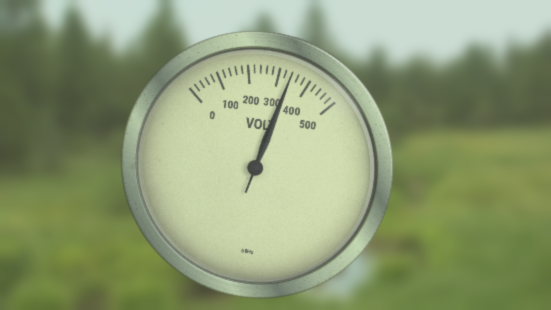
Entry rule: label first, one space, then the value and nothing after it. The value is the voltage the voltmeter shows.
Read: 340 V
